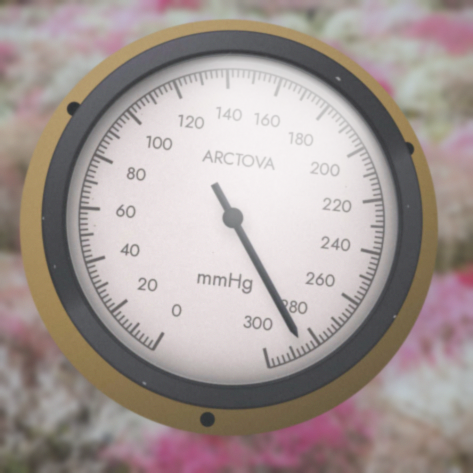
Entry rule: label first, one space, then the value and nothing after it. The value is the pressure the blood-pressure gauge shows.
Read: 286 mmHg
